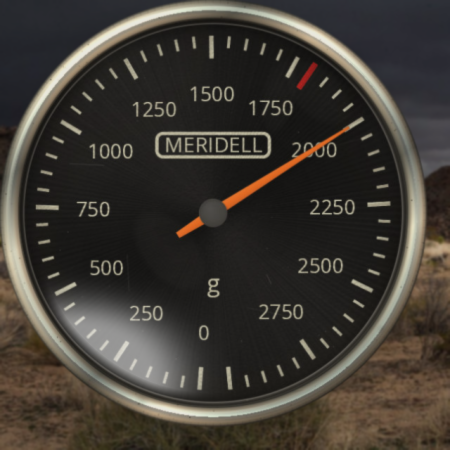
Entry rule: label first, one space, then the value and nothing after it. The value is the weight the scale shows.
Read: 2000 g
